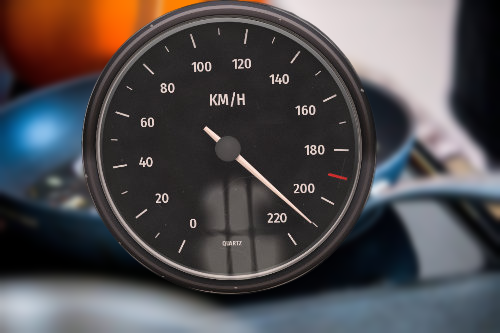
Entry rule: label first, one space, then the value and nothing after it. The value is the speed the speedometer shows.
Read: 210 km/h
